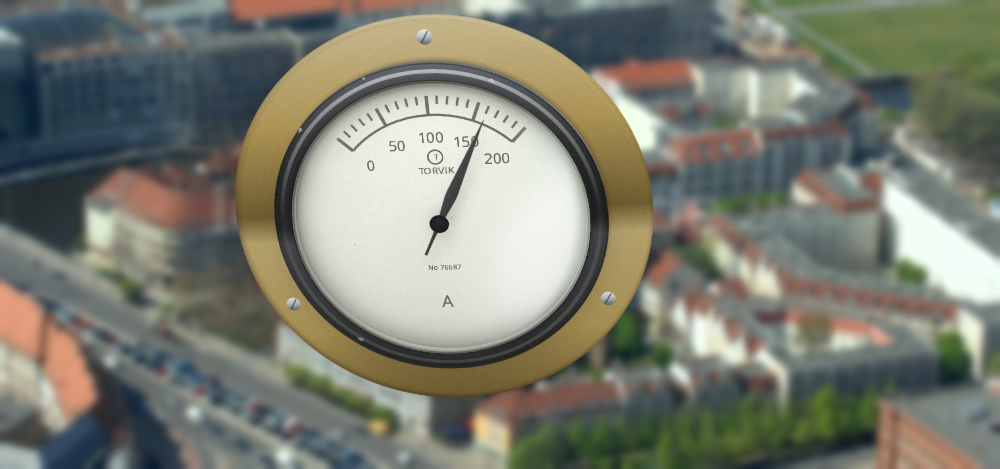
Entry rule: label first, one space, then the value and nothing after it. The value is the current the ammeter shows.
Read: 160 A
